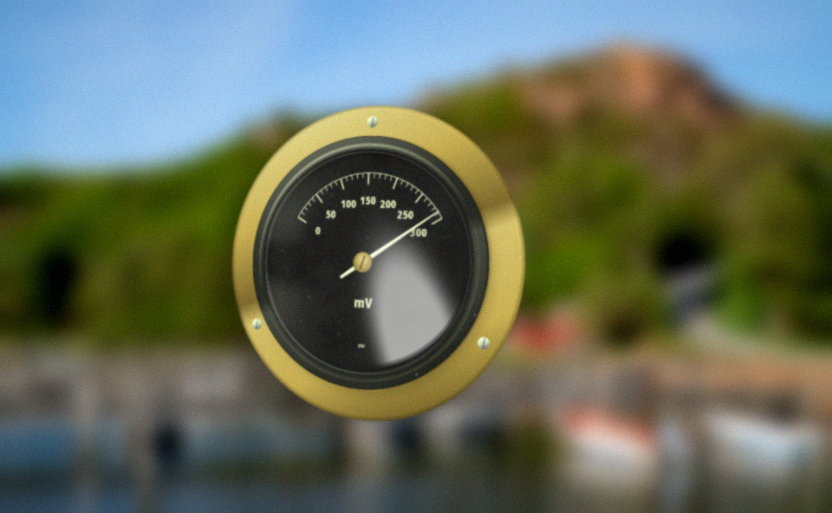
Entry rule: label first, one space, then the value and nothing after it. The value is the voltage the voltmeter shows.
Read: 290 mV
